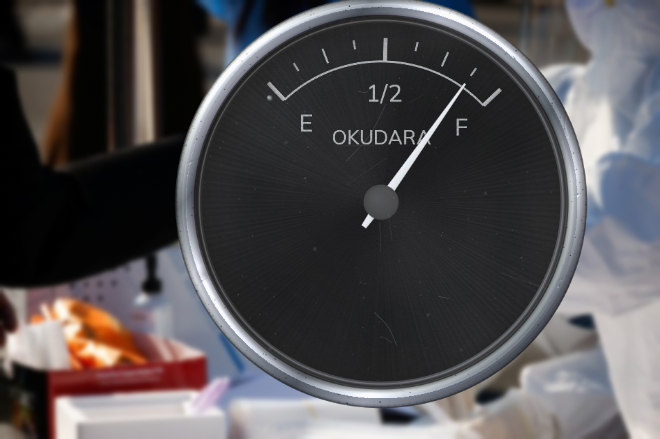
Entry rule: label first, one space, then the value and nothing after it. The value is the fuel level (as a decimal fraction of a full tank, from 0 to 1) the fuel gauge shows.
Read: 0.875
